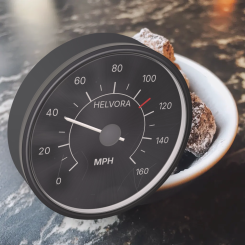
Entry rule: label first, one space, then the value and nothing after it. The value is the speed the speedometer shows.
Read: 40 mph
